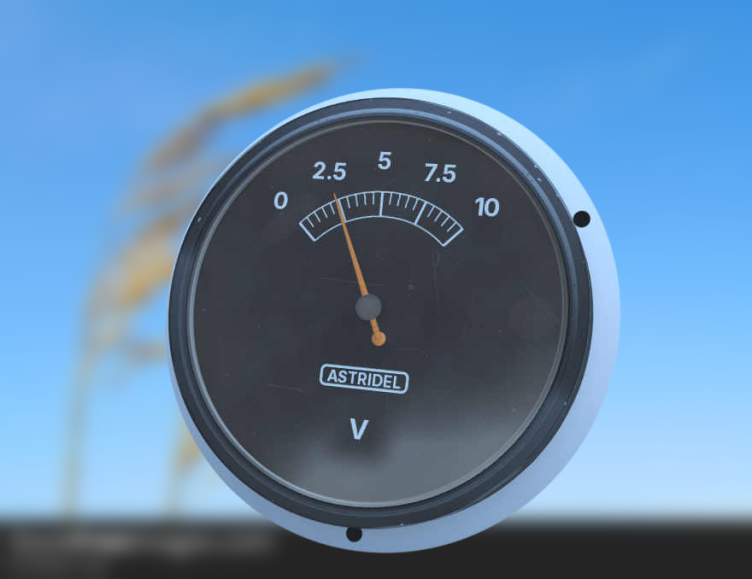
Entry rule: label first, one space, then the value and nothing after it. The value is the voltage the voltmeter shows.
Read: 2.5 V
